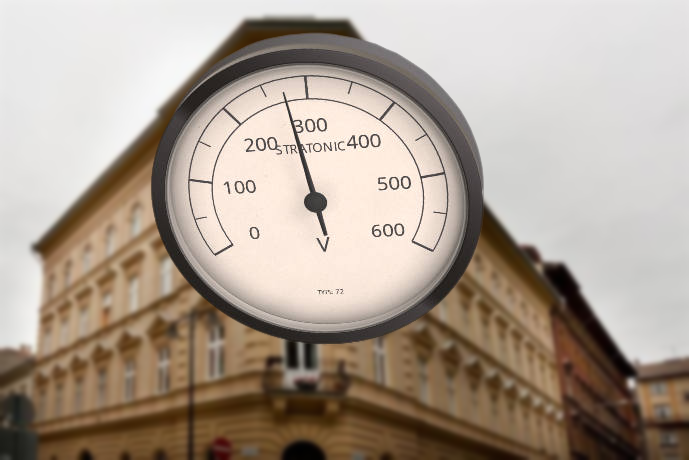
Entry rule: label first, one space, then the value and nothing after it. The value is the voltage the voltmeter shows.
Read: 275 V
